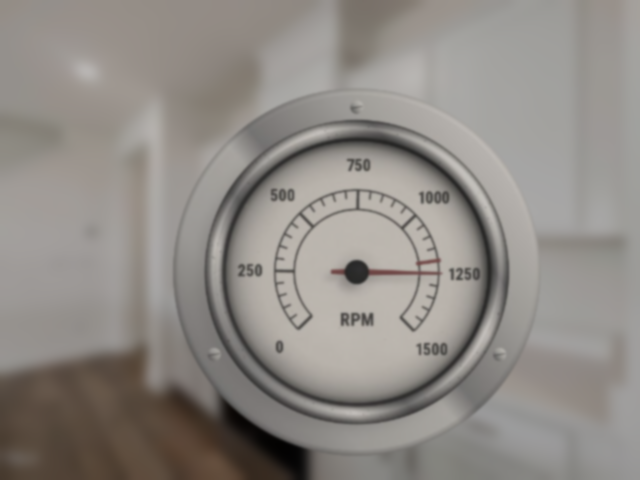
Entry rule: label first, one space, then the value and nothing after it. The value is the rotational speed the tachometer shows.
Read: 1250 rpm
